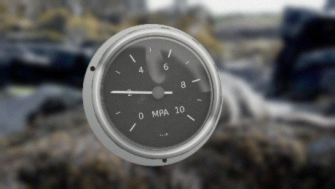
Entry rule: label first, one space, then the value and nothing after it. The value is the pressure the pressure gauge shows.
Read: 2 MPa
